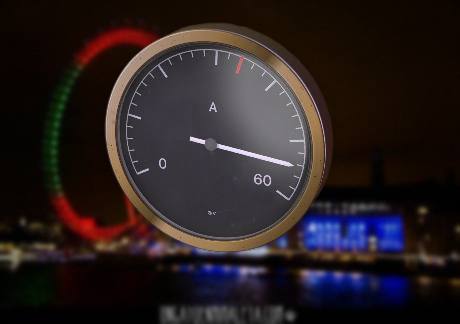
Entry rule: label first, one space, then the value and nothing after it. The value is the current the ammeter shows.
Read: 54 A
